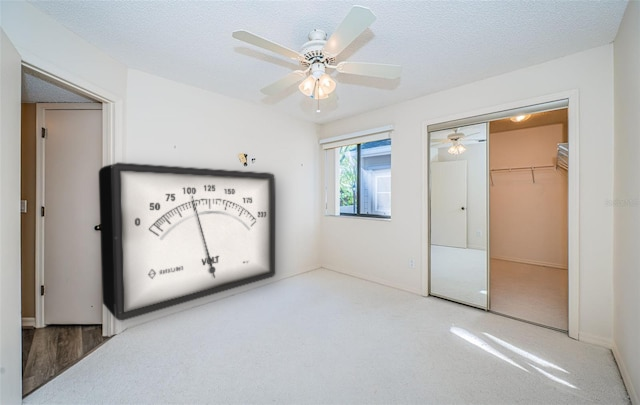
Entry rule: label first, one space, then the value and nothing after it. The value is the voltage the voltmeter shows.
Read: 100 V
